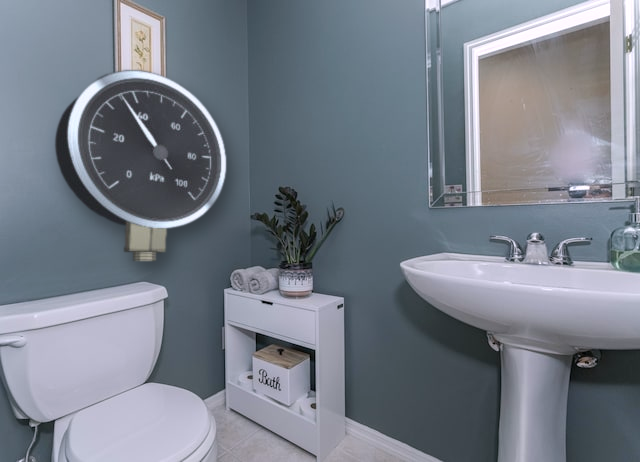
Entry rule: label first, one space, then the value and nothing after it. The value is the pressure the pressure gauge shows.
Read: 35 kPa
